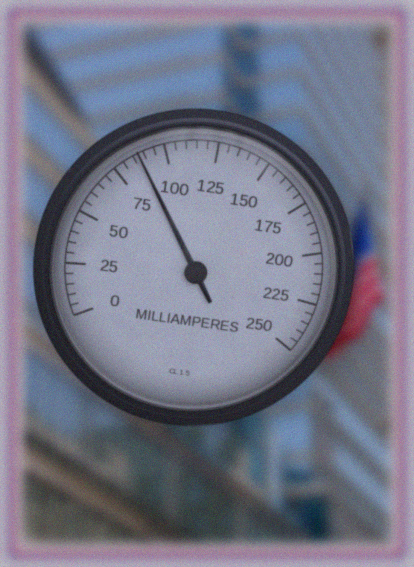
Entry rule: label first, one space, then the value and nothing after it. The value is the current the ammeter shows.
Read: 87.5 mA
